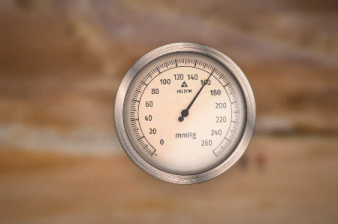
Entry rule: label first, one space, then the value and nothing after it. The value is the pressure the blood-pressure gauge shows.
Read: 160 mmHg
